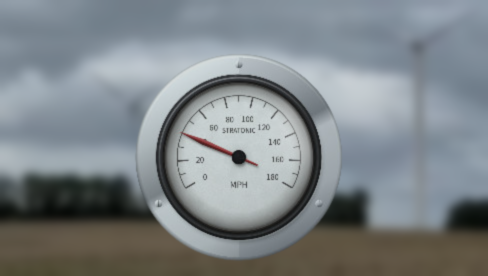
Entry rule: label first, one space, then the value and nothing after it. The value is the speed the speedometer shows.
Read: 40 mph
